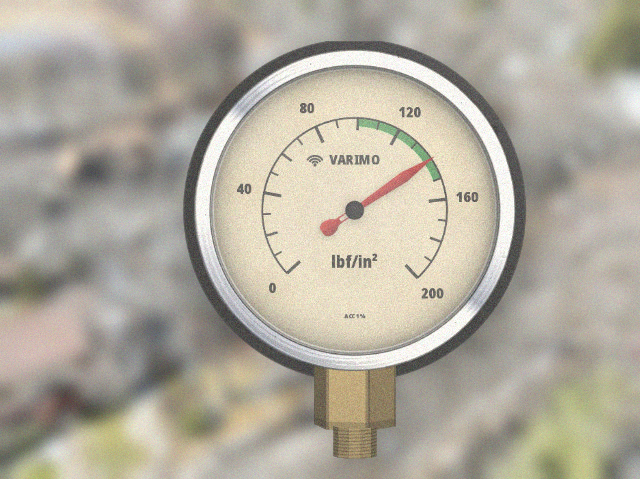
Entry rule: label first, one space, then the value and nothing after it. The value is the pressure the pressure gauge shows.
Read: 140 psi
